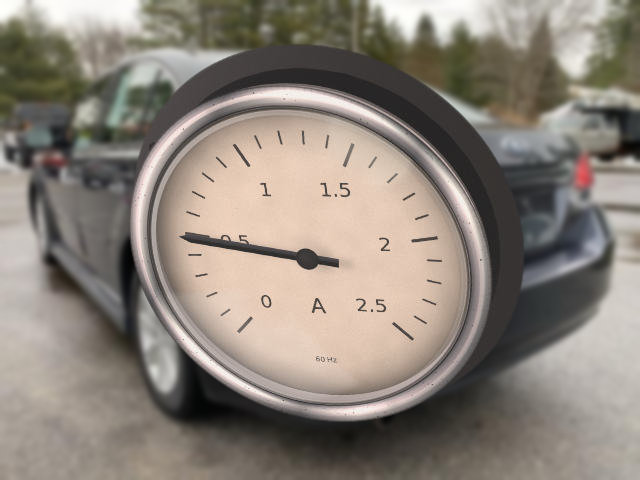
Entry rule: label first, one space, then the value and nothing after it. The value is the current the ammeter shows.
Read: 0.5 A
